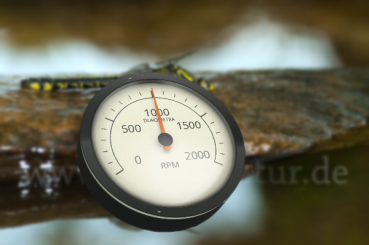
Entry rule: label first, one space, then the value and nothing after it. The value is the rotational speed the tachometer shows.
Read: 1000 rpm
